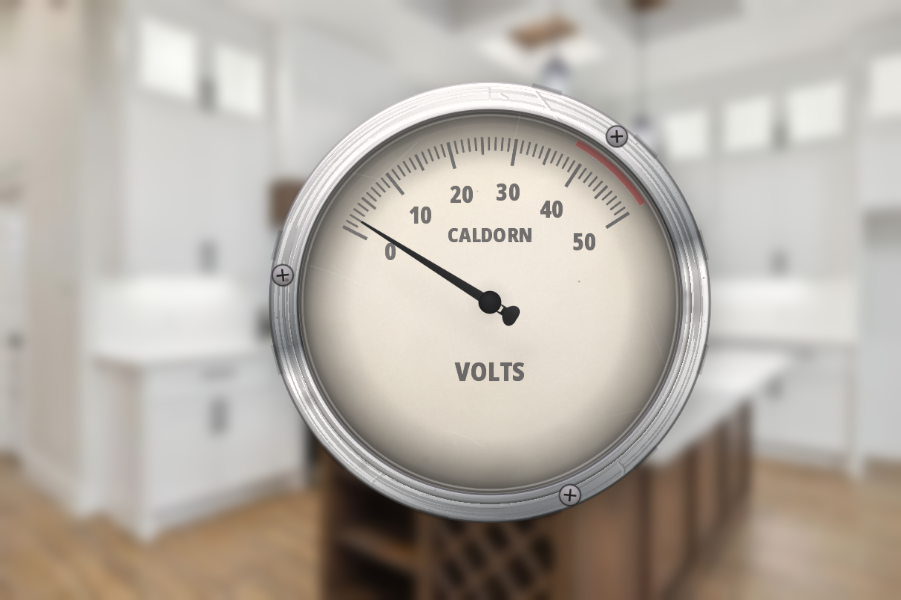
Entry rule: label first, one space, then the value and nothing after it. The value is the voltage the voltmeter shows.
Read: 2 V
